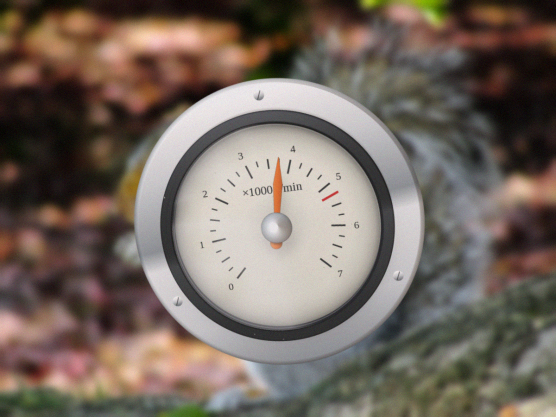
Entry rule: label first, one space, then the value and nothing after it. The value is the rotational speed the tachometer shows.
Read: 3750 rpm
